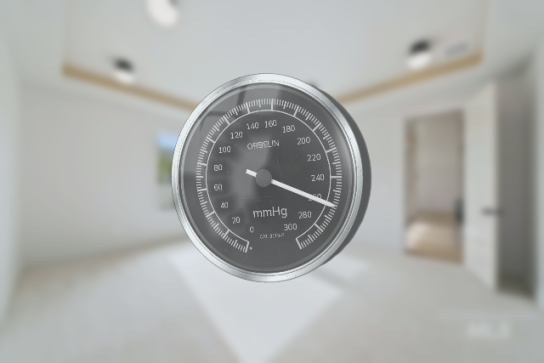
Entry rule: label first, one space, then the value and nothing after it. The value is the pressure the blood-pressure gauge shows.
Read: 260 mmHg
